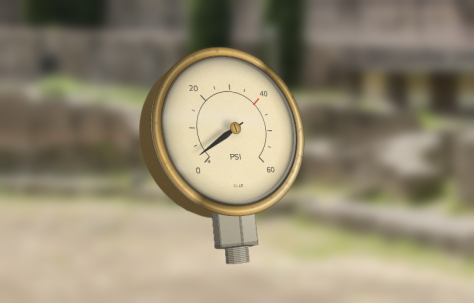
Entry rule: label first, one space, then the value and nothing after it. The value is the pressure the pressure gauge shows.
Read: 2.5 psi
